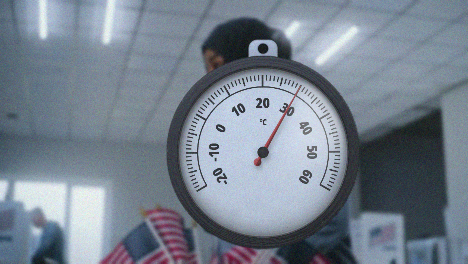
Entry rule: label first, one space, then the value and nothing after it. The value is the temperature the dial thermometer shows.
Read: 30 °C
